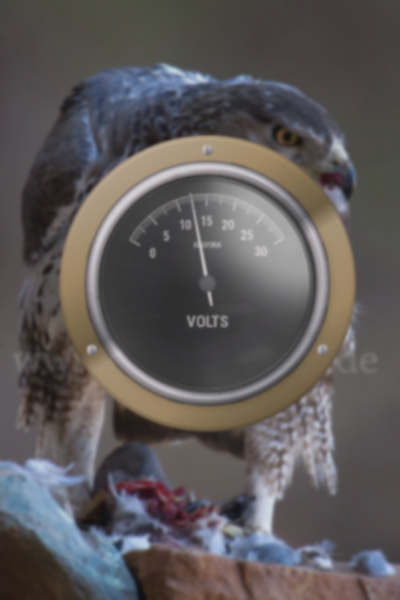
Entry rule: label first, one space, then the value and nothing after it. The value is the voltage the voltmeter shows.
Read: 12.5 V
